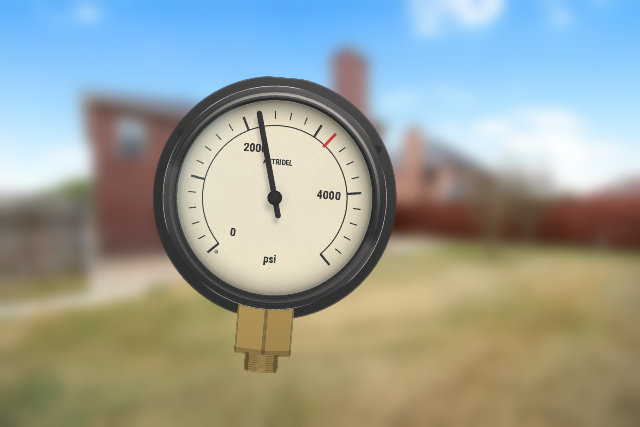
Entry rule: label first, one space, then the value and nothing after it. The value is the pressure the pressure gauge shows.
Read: 2200 psi
